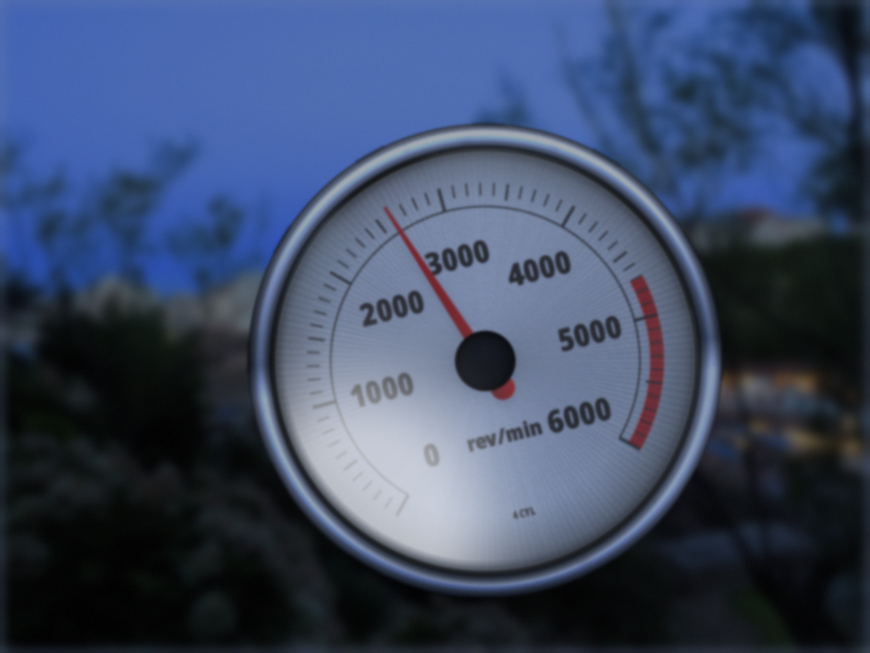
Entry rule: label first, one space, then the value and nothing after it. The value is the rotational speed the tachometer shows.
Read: 2600 rpm
